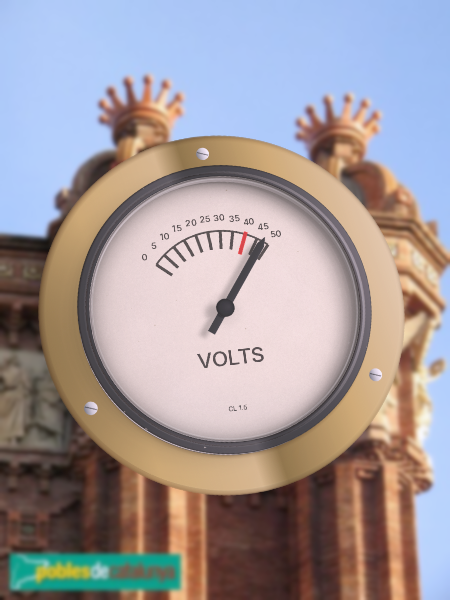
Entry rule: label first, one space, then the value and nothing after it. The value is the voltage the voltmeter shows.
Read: 47.5 V
